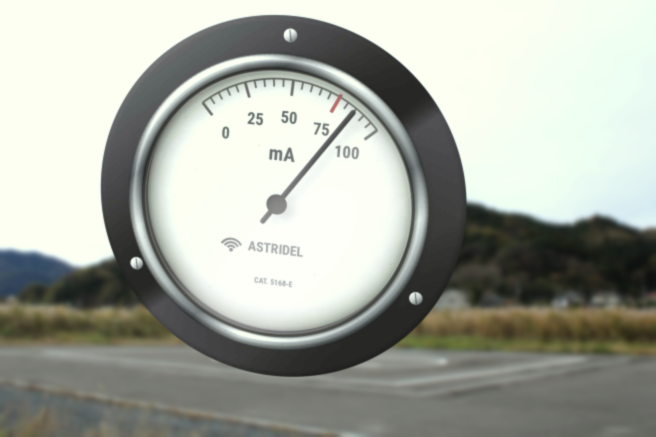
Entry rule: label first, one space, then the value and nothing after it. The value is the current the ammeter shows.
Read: 85 mA
